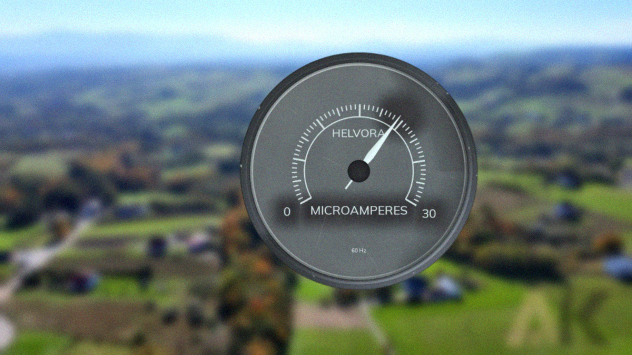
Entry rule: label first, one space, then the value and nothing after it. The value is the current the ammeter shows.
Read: 19.5 µA
